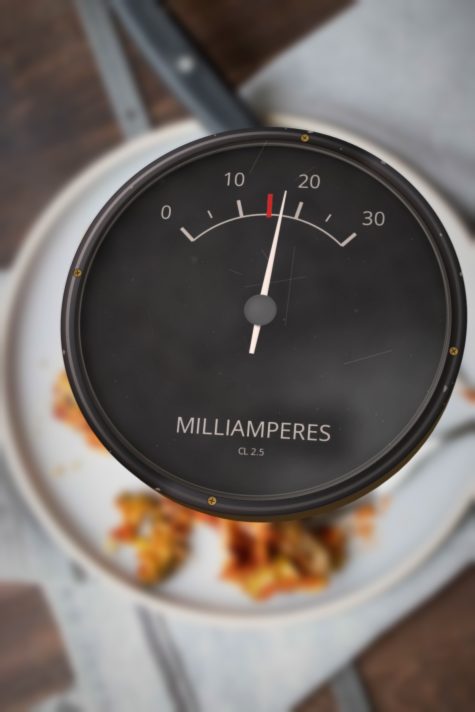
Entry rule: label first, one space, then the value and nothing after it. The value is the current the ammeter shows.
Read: 17.5 mA
